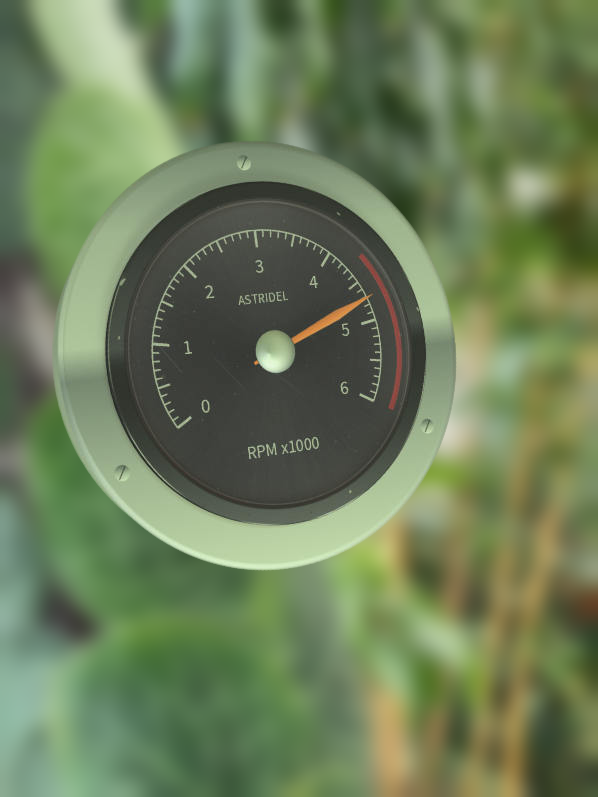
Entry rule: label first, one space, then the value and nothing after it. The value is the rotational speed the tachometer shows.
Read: 4700 rpm
